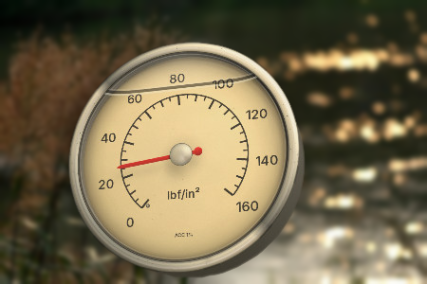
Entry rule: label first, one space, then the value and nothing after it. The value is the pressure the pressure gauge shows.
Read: 25 psi
